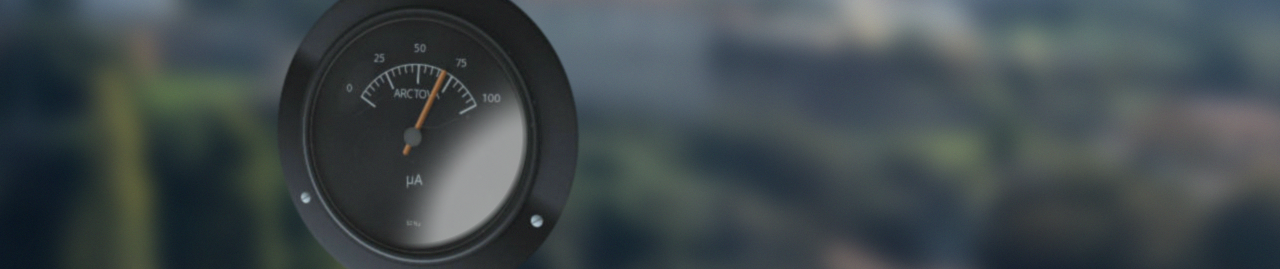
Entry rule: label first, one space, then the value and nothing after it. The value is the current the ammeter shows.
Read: 70 µA
